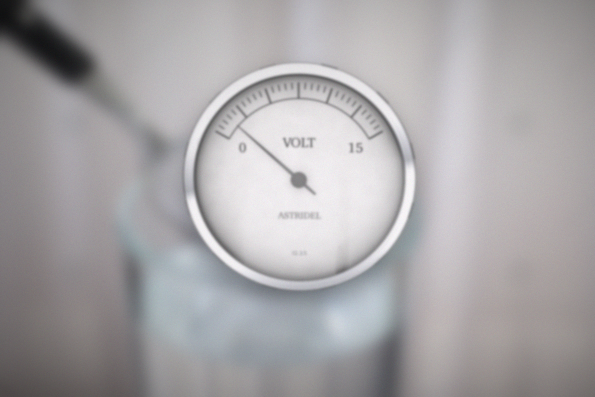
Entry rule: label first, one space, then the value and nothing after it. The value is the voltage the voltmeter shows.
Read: 1.5 V
